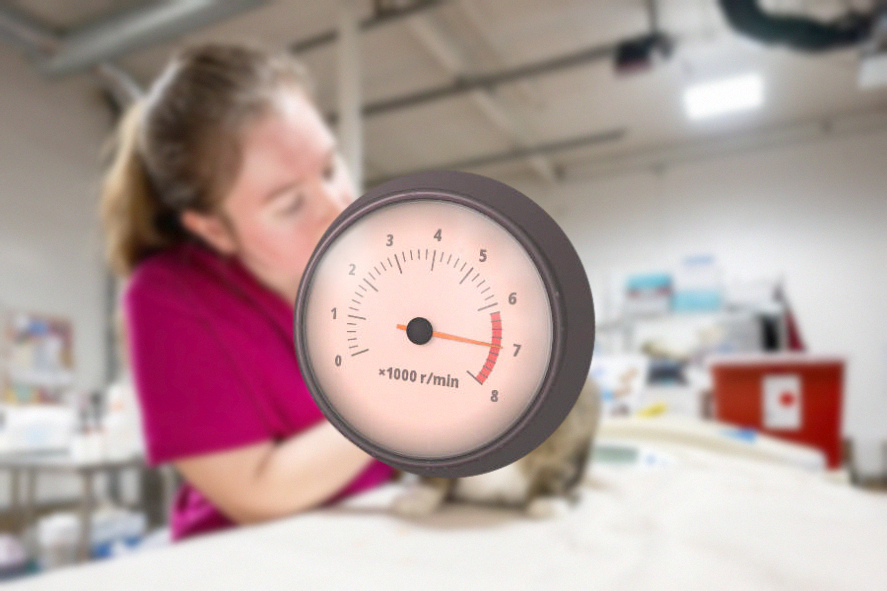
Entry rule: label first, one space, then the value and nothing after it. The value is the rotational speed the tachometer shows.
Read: 7000 rpm
